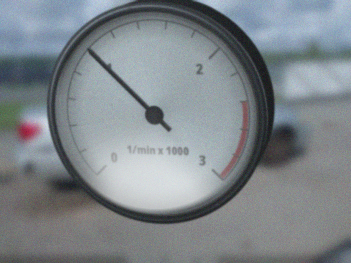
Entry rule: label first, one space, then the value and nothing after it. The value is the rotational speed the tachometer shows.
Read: 1000 rpm
